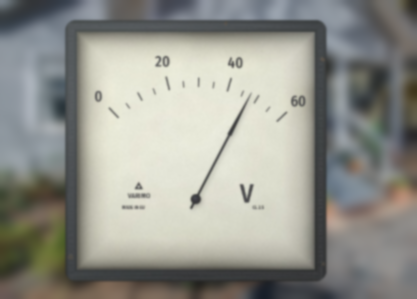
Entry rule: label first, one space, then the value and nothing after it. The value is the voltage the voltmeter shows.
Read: 47.5 V
